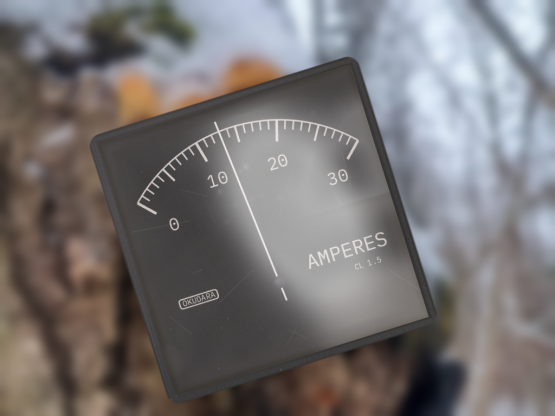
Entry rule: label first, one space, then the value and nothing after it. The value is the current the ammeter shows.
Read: 13 A
